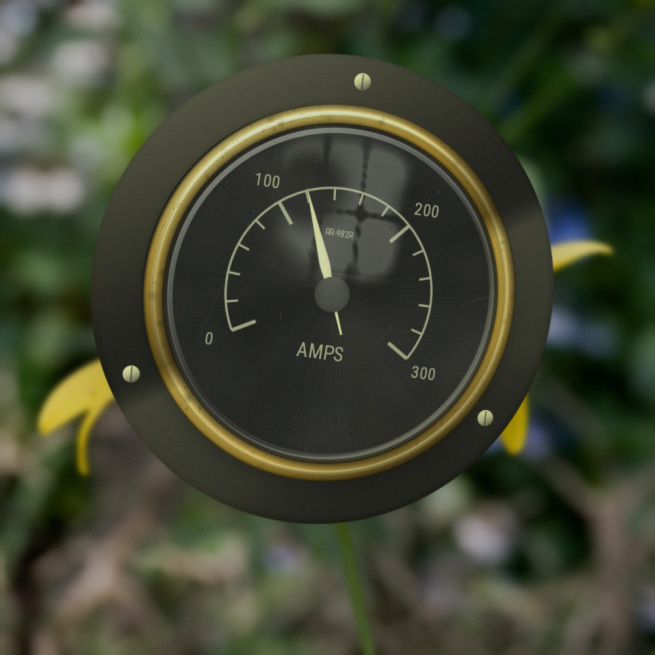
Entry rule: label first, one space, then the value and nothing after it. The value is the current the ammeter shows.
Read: 120 A
